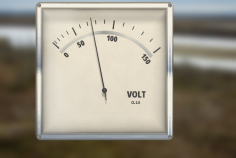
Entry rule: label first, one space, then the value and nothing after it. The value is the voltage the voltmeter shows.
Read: 75 V
